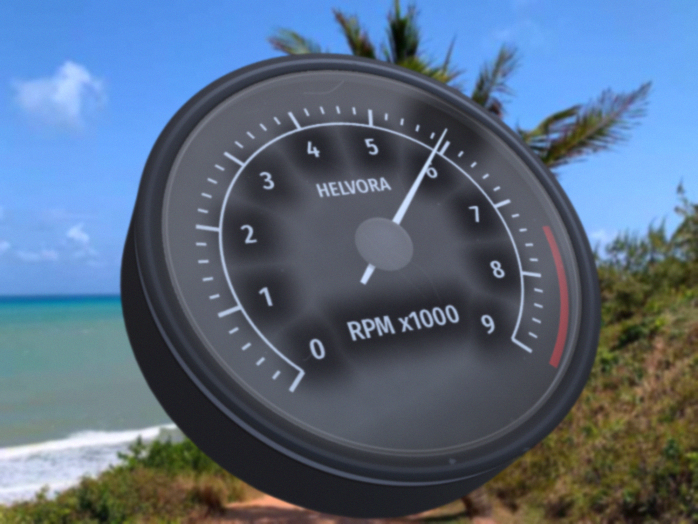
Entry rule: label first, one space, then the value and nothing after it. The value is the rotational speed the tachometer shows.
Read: 5900 rpm
